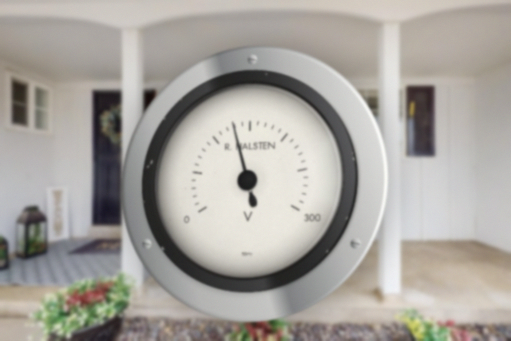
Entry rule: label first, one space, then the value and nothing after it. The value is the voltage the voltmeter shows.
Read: 130 V
